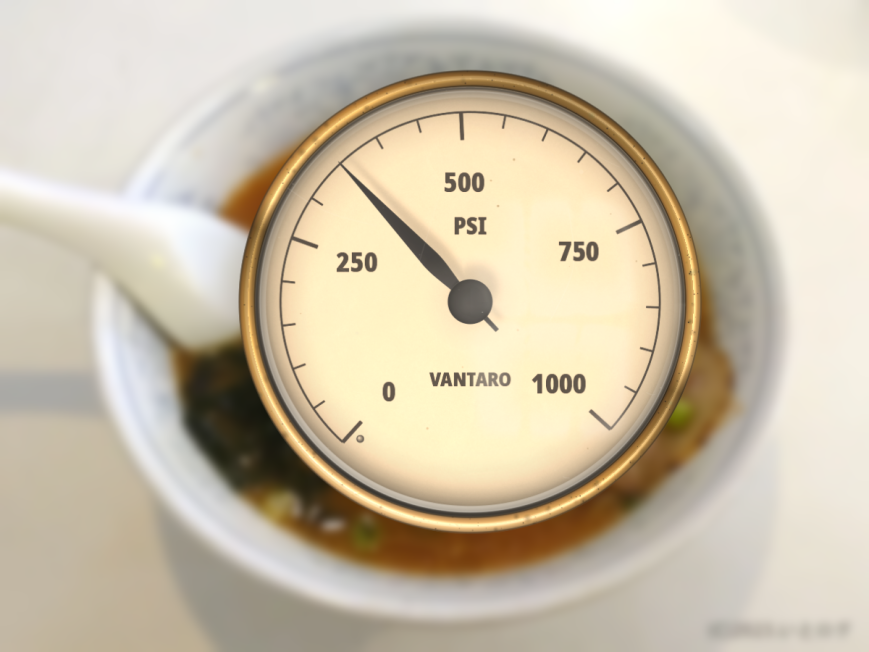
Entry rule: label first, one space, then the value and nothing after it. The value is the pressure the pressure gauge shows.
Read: 350 psi
